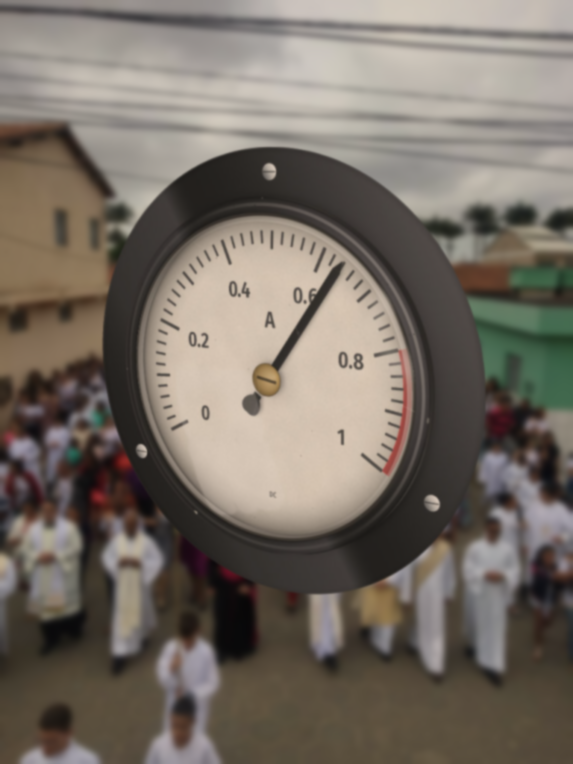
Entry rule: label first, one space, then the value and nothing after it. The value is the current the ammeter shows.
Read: 0.64 A
